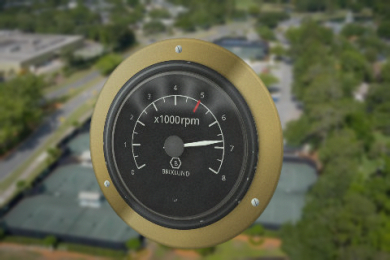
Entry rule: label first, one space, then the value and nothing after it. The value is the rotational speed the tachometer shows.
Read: 6750 rpm
